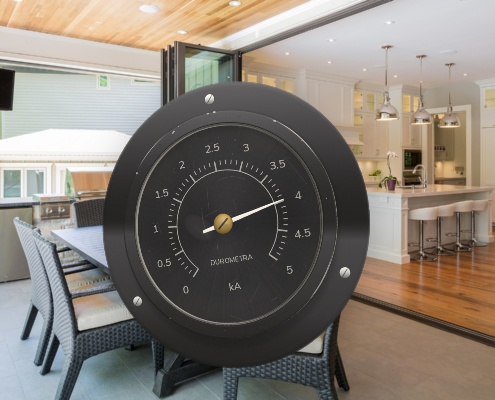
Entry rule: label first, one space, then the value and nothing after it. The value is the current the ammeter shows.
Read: 4 kA
